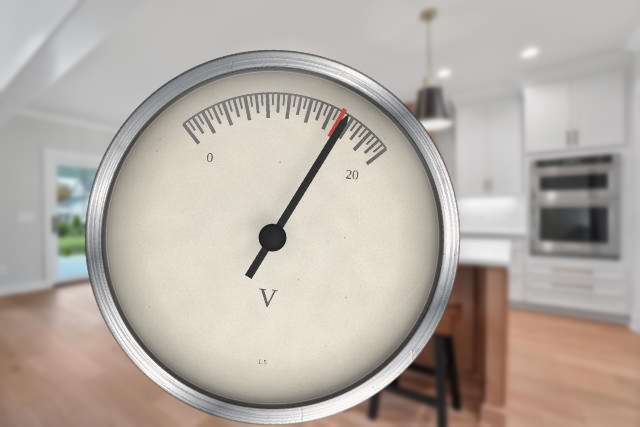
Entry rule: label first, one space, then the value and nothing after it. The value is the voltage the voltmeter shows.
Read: 15.5 V
